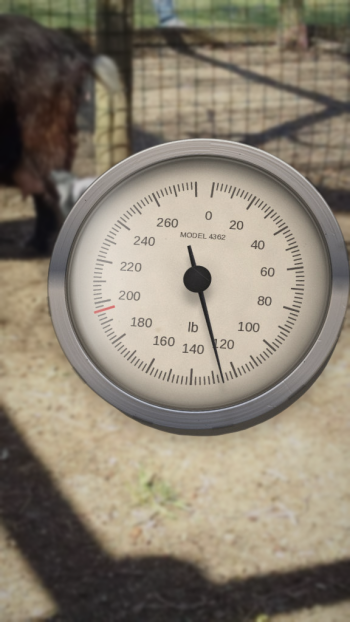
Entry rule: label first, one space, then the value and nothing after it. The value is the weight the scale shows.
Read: 126 lb
